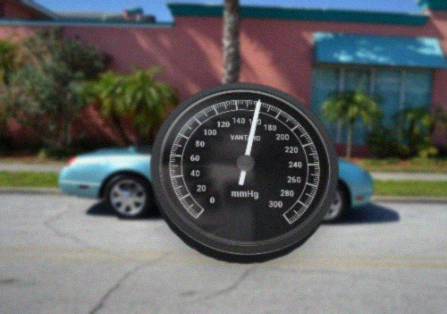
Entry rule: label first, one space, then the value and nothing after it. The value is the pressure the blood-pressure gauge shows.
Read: 160 mmHg
